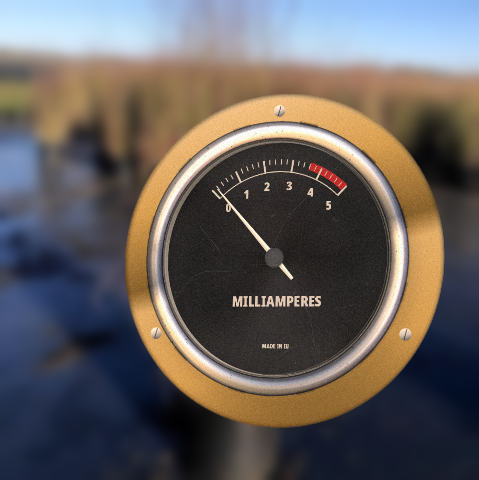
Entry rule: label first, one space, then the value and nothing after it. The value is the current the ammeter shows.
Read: 0.2 mA
